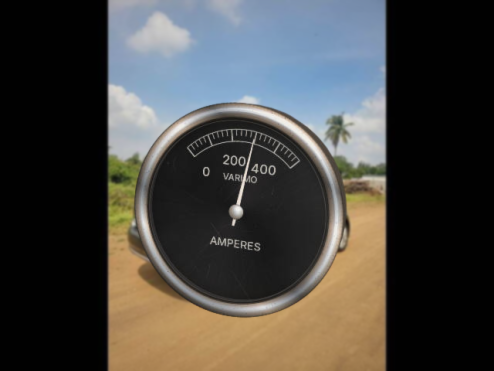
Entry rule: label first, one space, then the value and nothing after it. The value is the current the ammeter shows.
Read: 300 A
